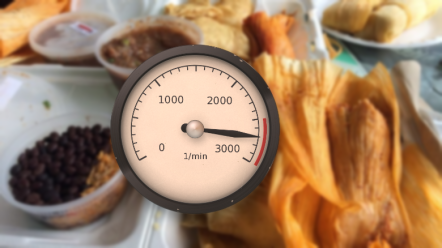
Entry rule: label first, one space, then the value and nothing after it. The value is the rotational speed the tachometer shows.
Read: 2700 rpm
